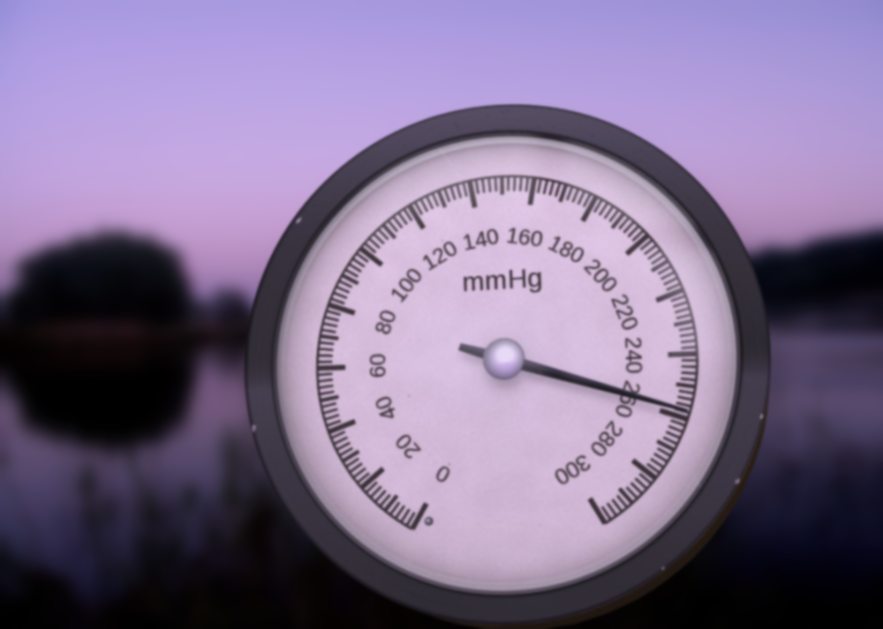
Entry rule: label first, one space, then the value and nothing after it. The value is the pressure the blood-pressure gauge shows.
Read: 258 mmHg
